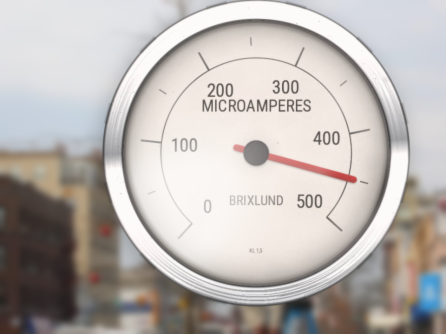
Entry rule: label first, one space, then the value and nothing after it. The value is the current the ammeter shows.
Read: 450 µA
